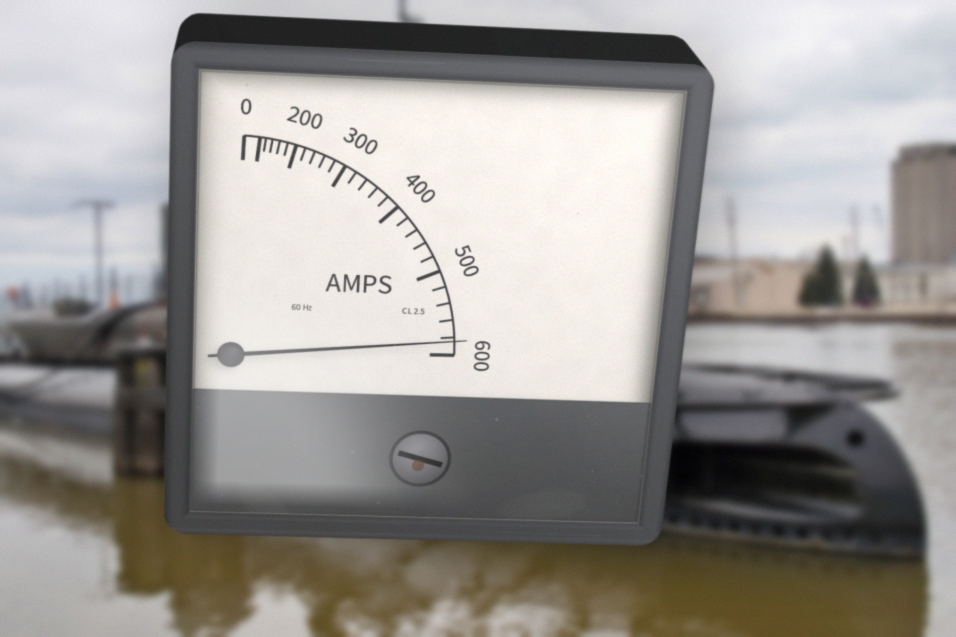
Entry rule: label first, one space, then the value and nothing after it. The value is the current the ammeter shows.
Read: 580 A
